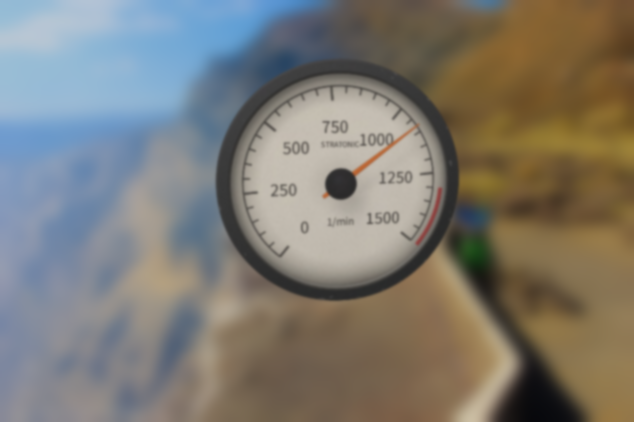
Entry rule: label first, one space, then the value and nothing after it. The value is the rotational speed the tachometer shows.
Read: 1075 rpm
